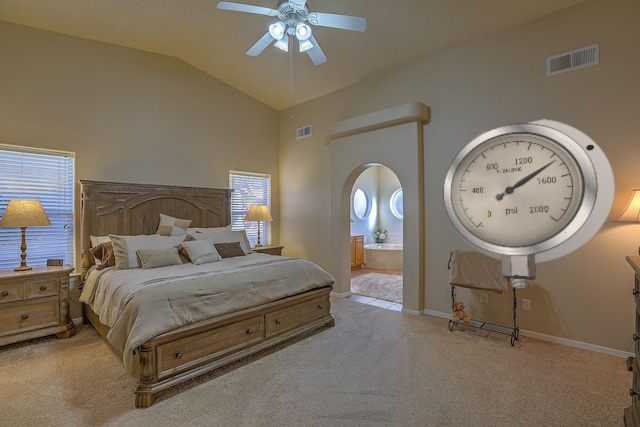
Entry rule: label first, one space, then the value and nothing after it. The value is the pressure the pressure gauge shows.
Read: 1450 psi
